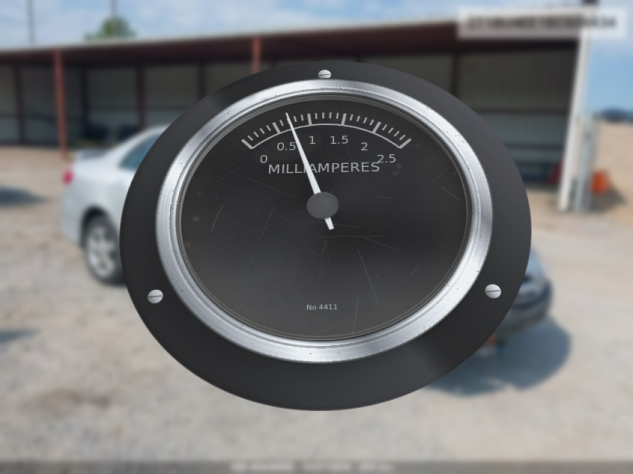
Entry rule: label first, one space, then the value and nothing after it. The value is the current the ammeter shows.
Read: 0.7 mA
